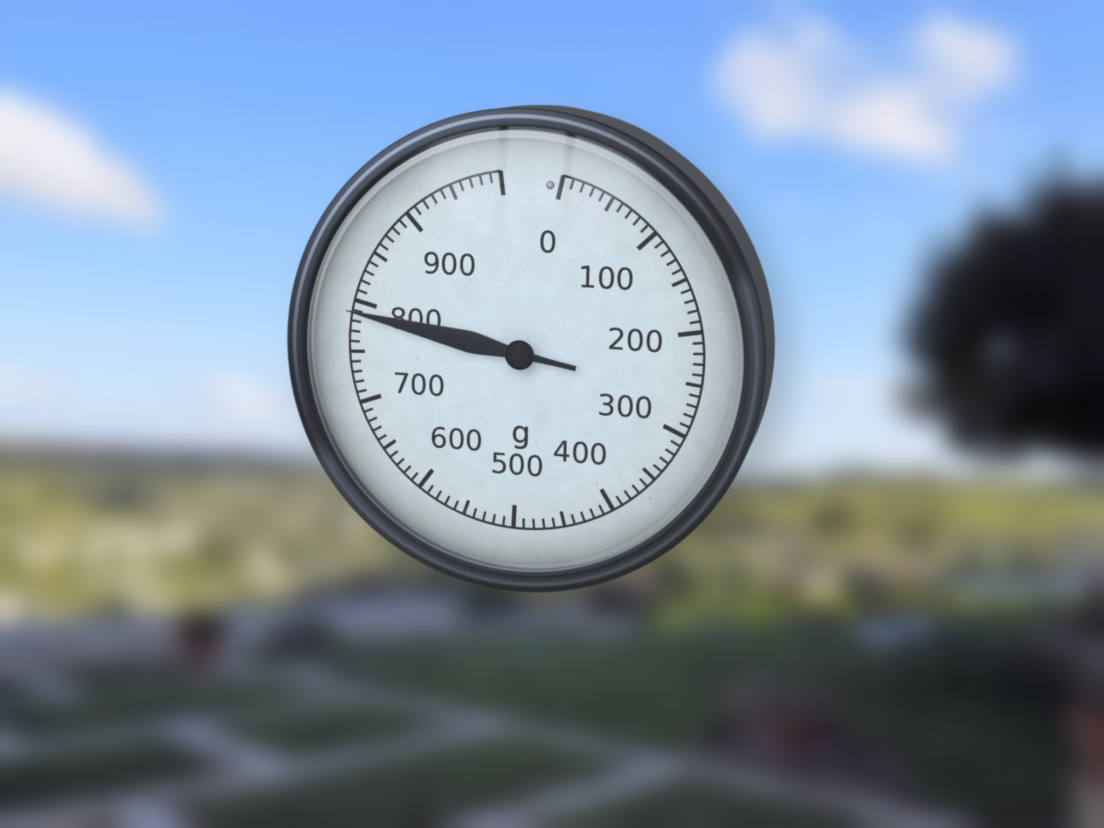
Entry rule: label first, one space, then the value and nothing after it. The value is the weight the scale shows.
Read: 790 g
